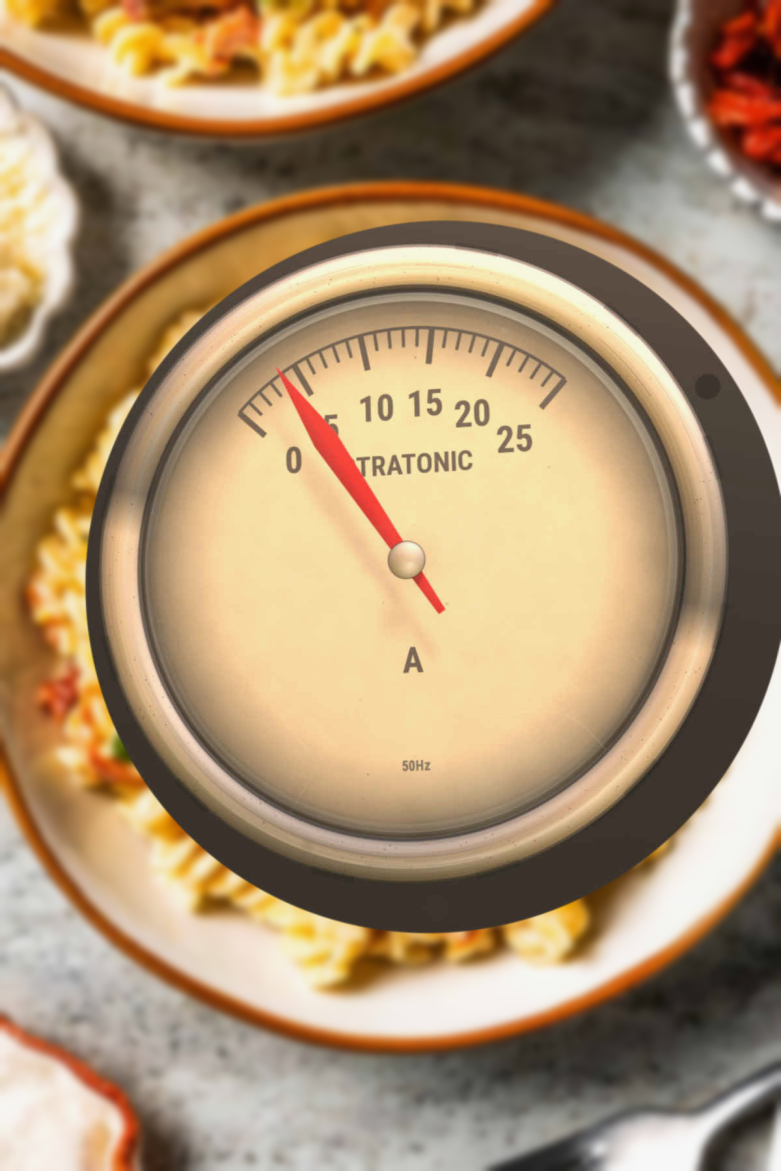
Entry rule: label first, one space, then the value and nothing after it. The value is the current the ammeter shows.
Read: 4 A
